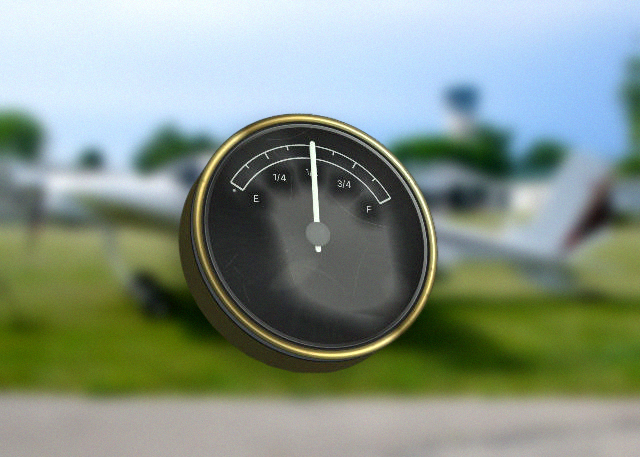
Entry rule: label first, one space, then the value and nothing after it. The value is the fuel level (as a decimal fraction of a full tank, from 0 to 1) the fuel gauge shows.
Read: 0.5
